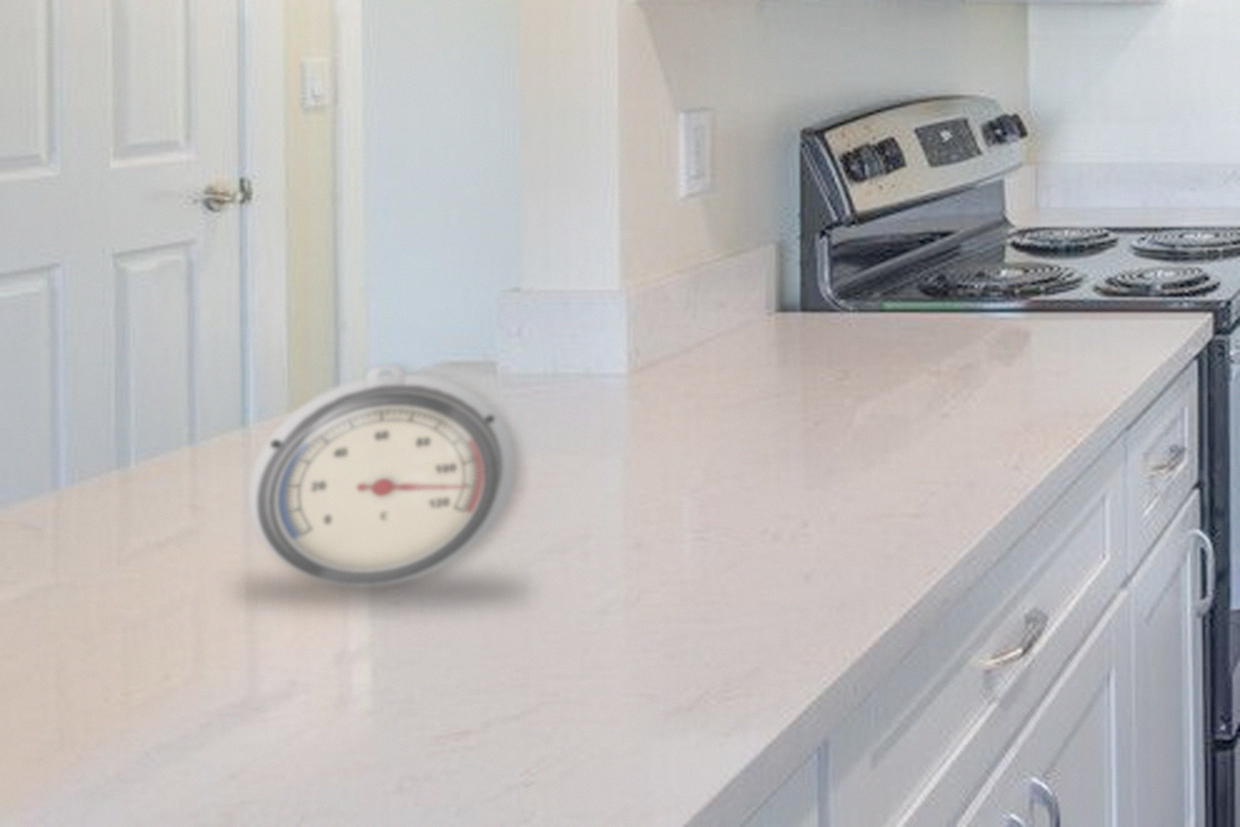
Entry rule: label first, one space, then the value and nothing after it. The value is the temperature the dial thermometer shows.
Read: 110 °C
